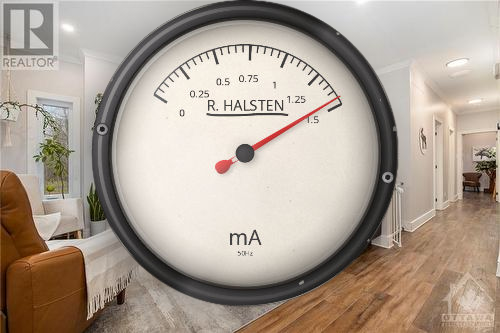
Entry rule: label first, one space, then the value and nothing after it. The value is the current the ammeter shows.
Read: 1.45 mA
